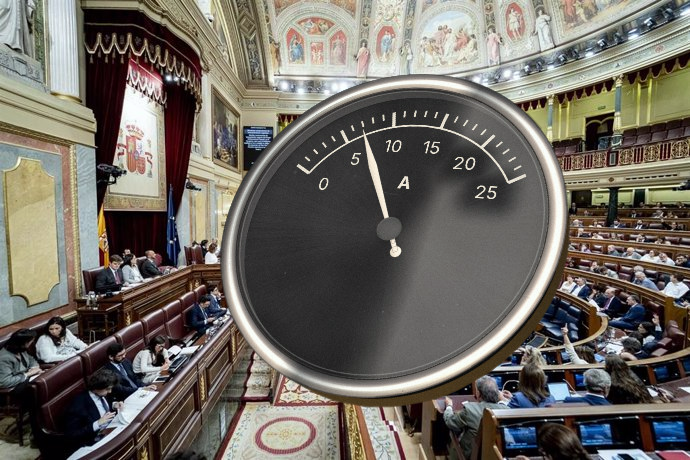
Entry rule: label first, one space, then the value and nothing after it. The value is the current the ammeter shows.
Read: 7 A
